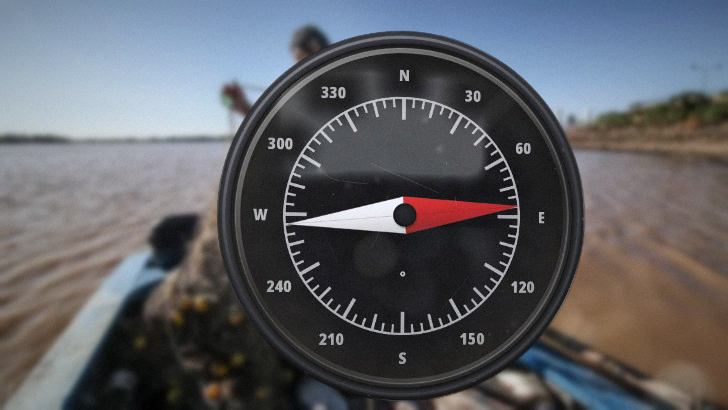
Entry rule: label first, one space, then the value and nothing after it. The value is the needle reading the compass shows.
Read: 85 °
